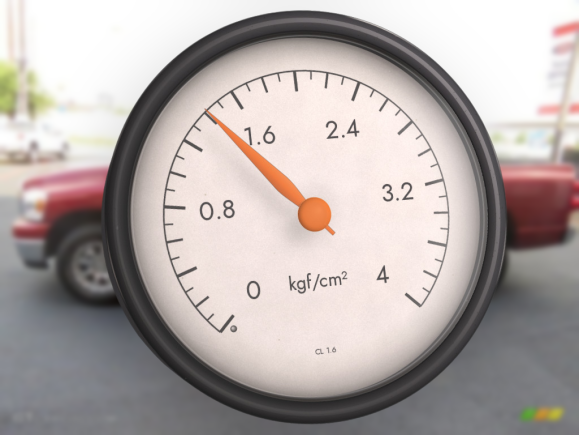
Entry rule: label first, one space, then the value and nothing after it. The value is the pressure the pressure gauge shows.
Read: 1.4 kg/cm²
